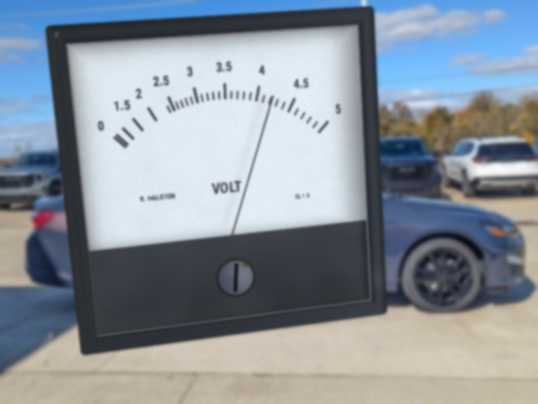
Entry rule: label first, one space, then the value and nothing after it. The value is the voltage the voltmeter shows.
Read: 4.2 V
